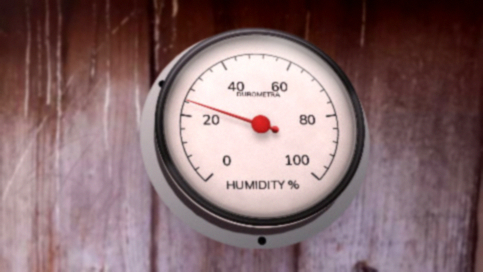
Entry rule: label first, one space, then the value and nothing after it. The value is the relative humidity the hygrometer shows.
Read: 24 %
